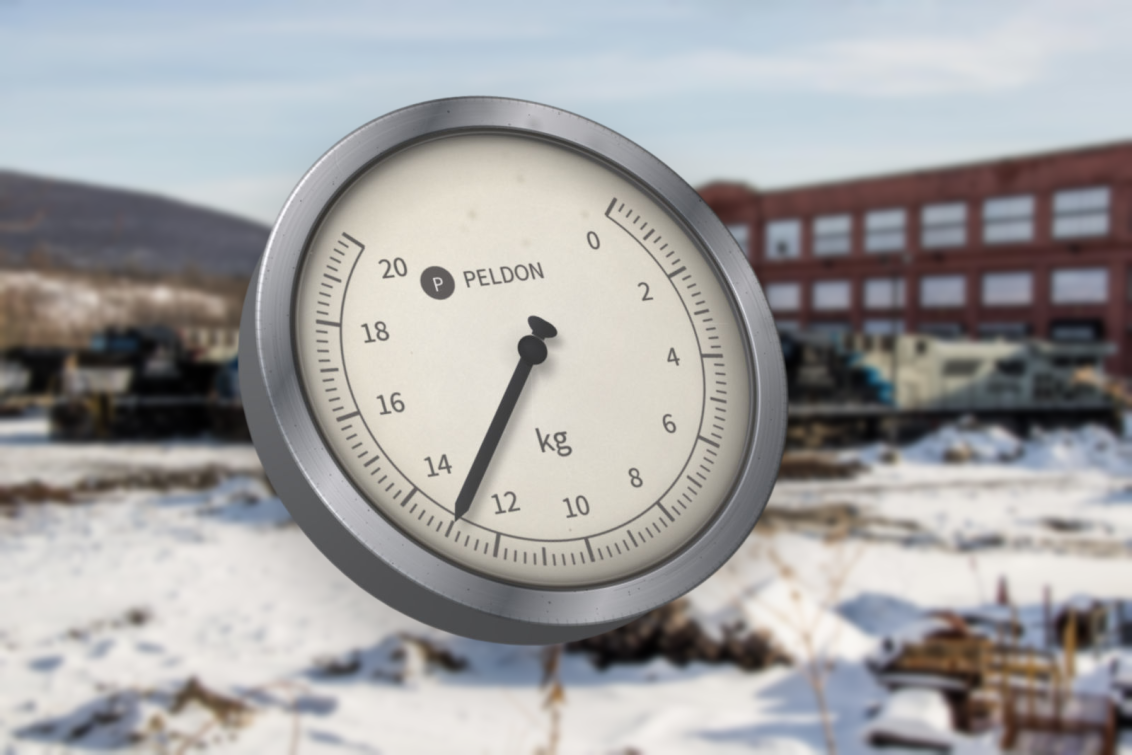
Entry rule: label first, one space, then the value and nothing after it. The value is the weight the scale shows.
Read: 13 kg
